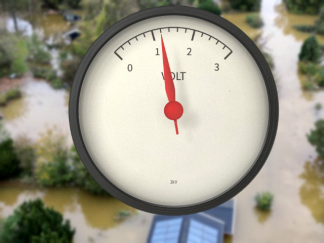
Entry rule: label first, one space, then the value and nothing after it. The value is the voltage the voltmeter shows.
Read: 1.2 V
